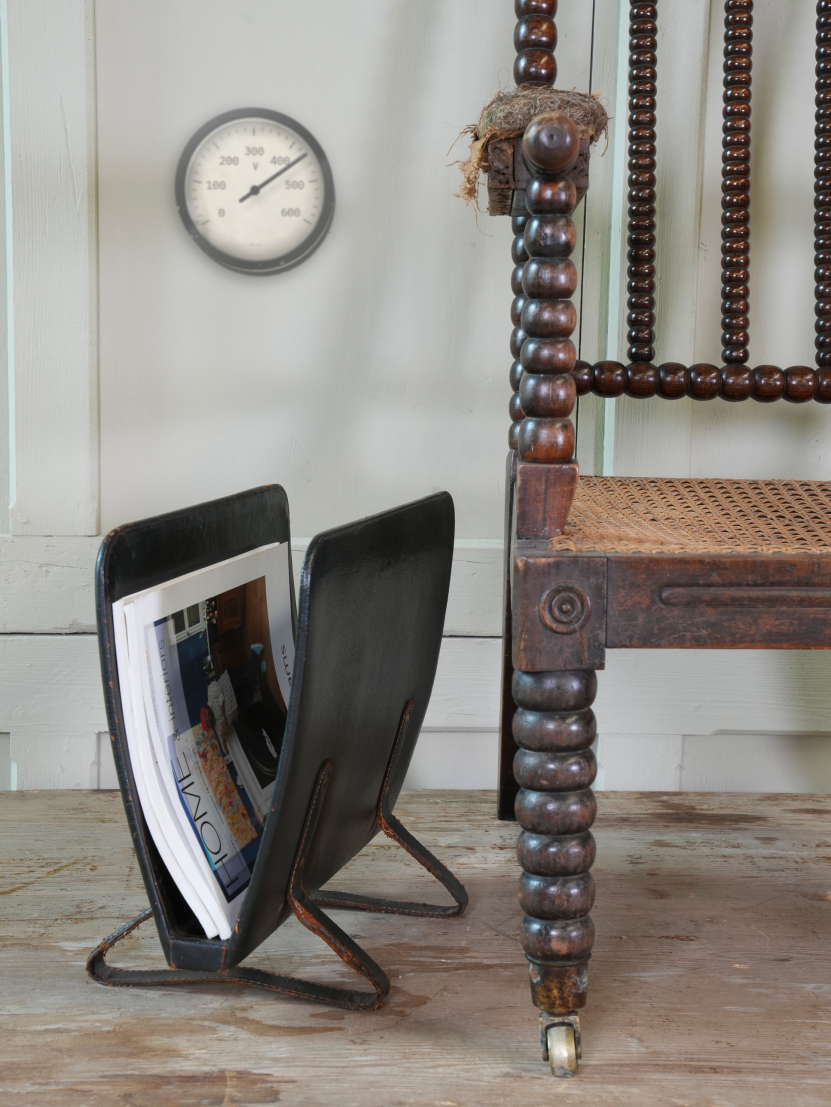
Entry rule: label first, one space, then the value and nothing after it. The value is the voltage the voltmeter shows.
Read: 440 V
